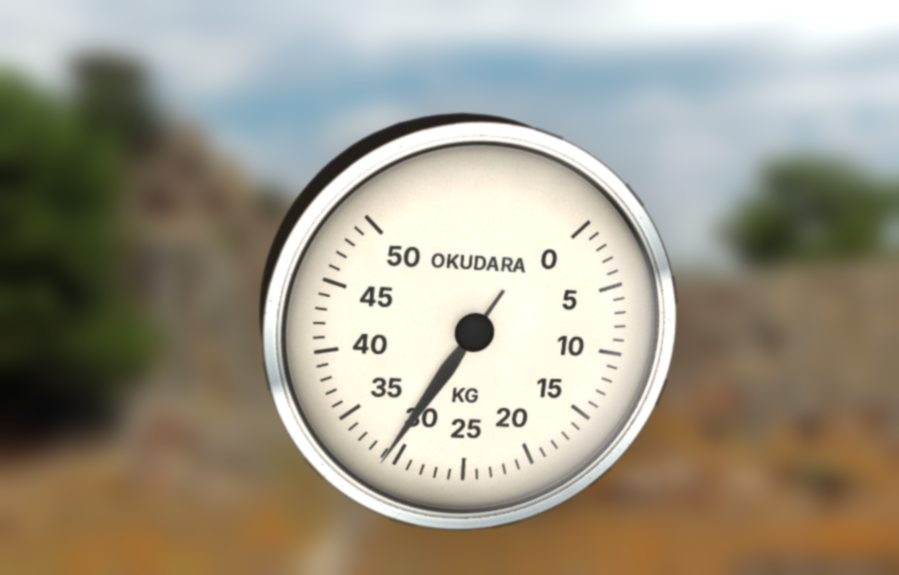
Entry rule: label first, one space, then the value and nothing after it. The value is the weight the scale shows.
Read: 31 kg
